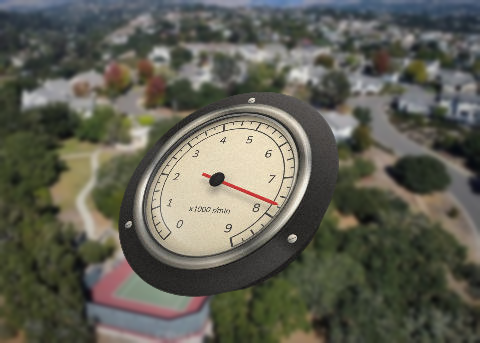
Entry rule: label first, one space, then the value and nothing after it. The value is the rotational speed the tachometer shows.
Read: 7750 rpm
